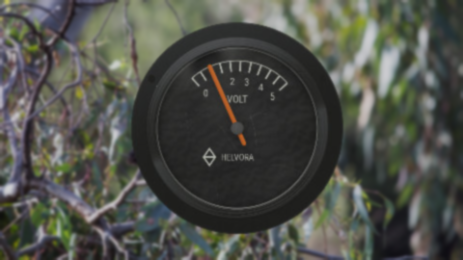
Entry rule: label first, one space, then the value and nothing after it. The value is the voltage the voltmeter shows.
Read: 1 V
